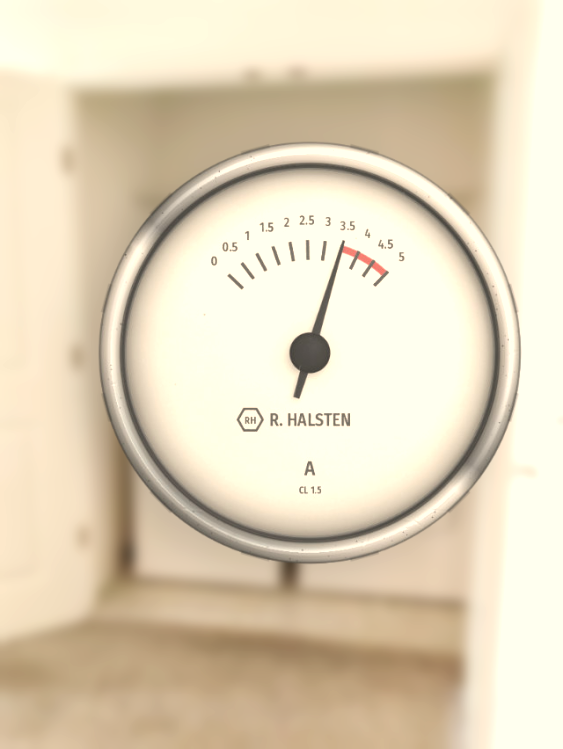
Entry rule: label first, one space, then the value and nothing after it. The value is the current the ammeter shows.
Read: 3.5 A
